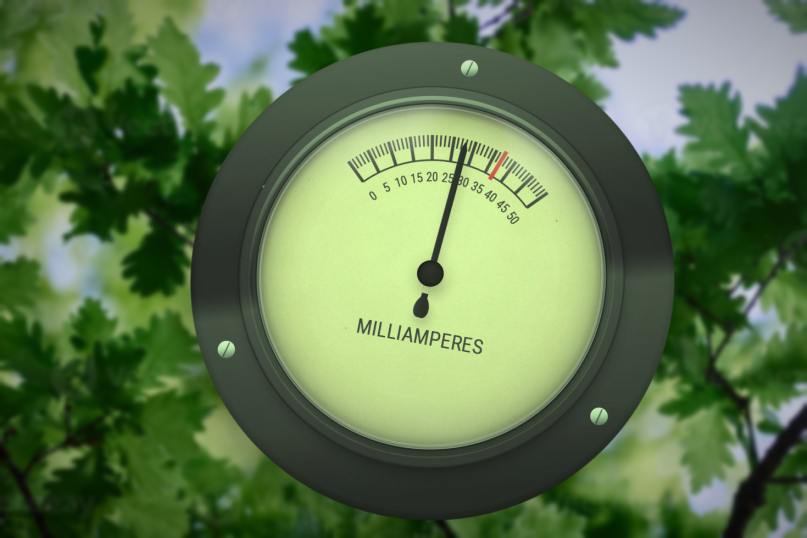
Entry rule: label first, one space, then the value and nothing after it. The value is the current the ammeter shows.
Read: 28 mA
